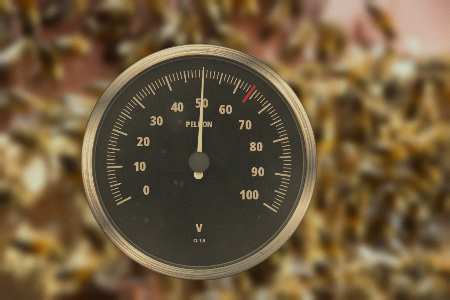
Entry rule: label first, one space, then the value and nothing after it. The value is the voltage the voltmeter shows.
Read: 50 V
